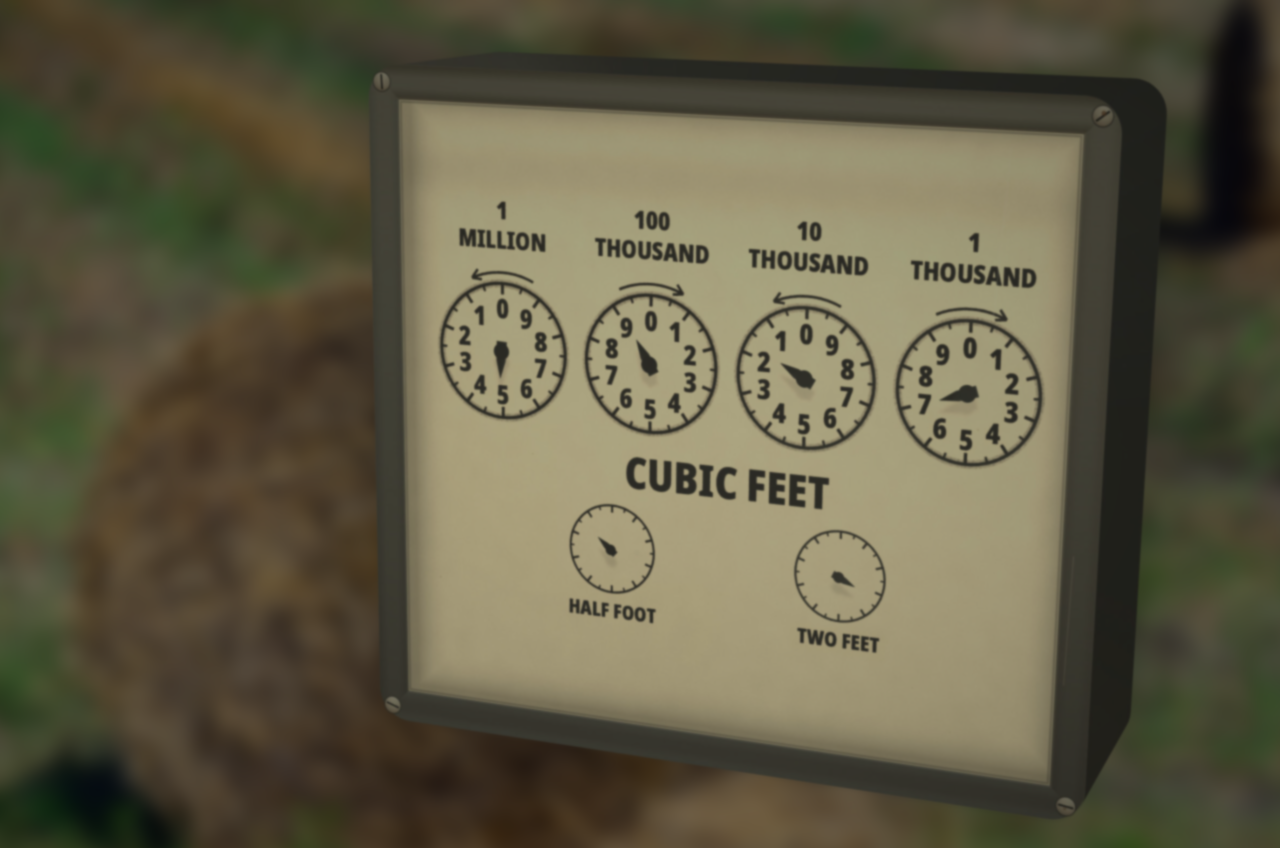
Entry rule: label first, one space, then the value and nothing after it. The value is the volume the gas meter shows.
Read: 491700 ft³
